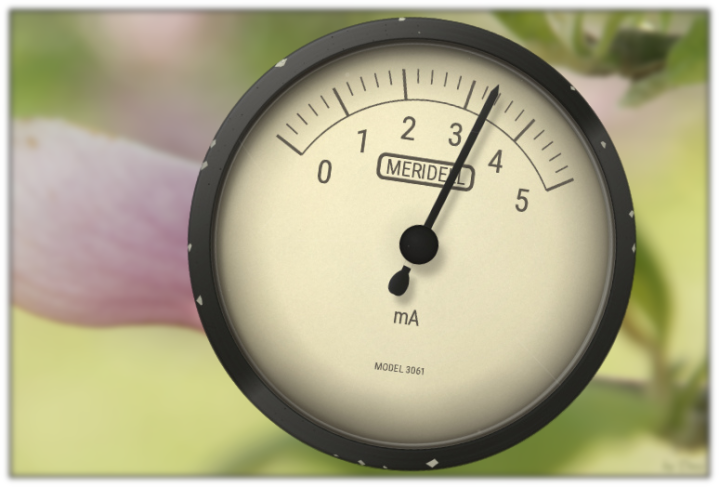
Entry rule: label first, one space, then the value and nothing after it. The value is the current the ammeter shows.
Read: 3.3 mA
